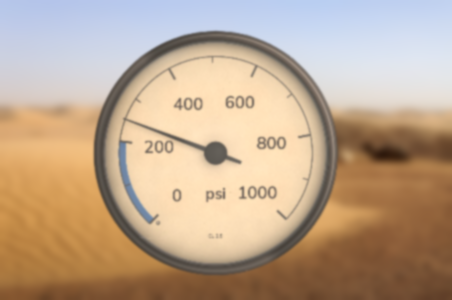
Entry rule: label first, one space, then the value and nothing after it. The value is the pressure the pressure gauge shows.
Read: 250 psi
